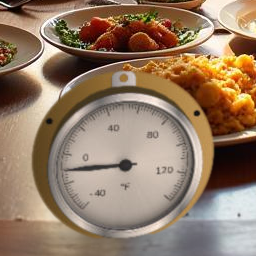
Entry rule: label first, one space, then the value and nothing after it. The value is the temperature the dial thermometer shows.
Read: -10 °F
